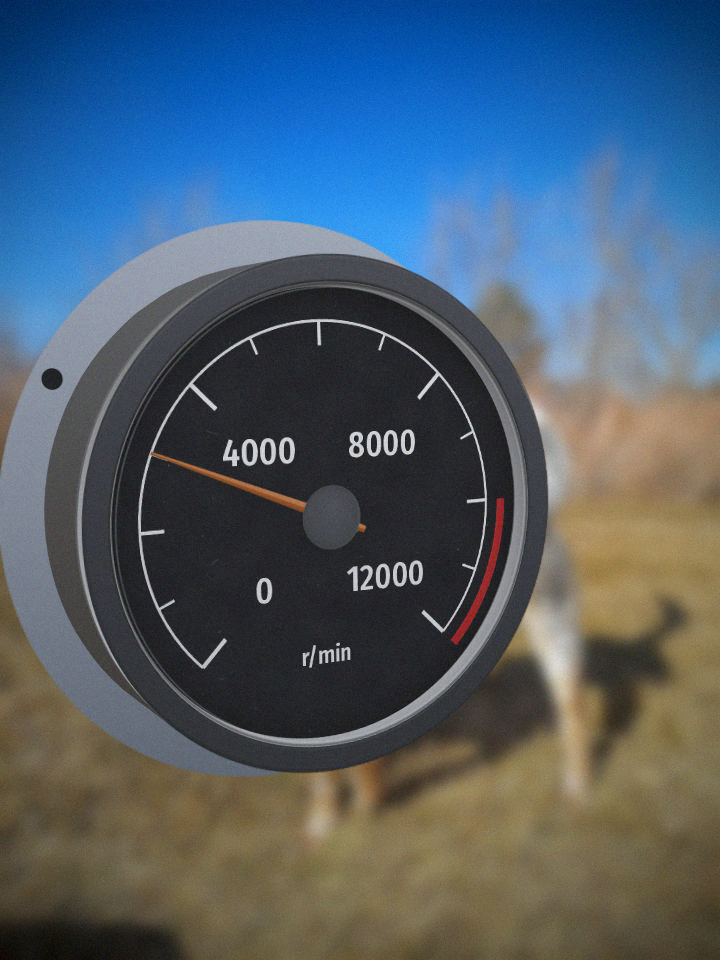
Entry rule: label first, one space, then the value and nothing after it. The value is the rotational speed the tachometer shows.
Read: 3000 rpm
